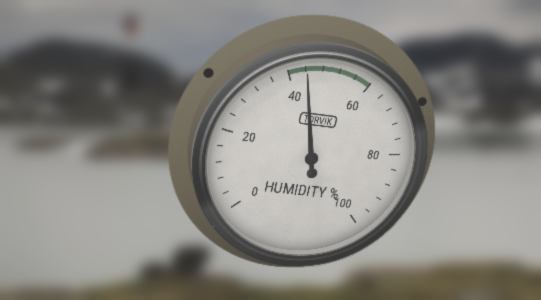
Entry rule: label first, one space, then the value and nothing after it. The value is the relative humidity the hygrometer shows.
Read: 44 %
